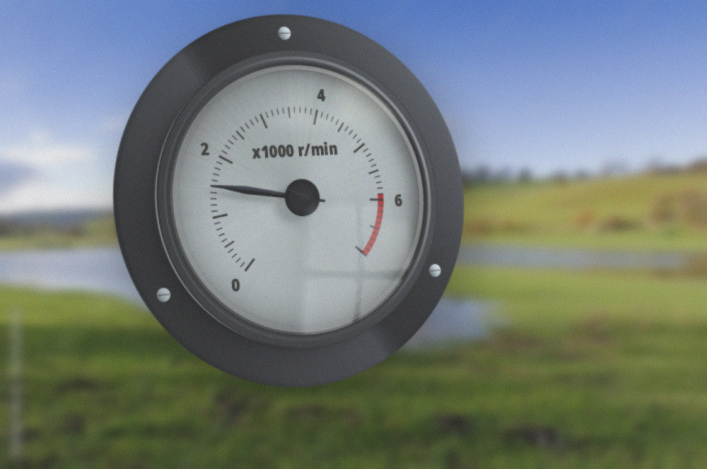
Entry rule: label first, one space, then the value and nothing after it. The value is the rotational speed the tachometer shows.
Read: 1500 rpm
